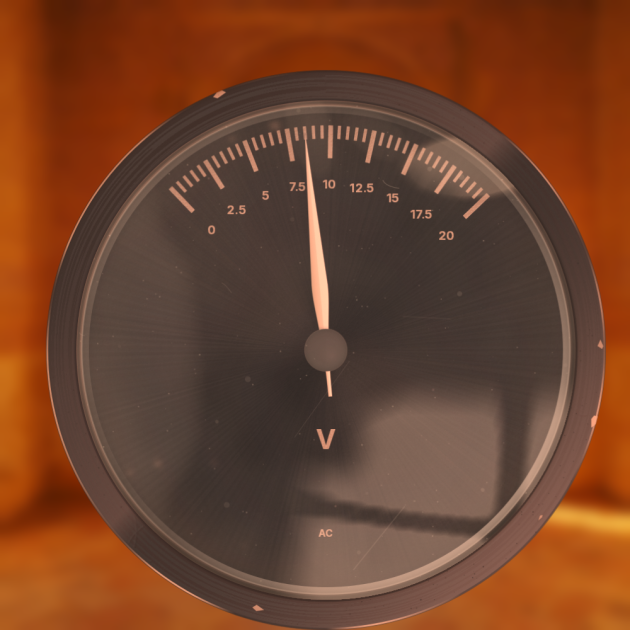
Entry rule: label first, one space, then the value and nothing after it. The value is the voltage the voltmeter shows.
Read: 8.5 V
